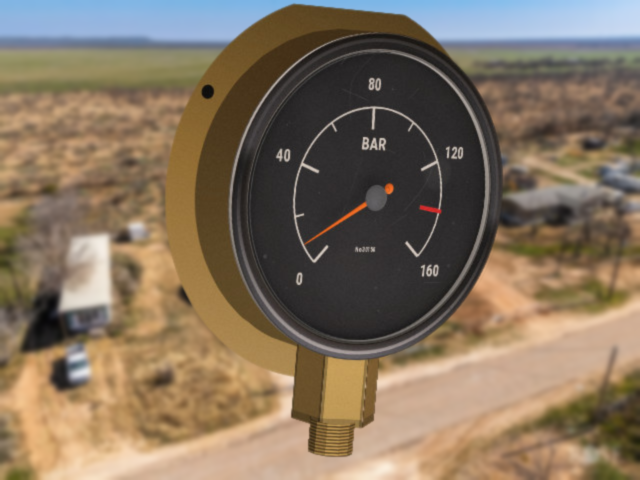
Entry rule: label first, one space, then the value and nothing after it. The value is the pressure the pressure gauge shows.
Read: 10 bar
